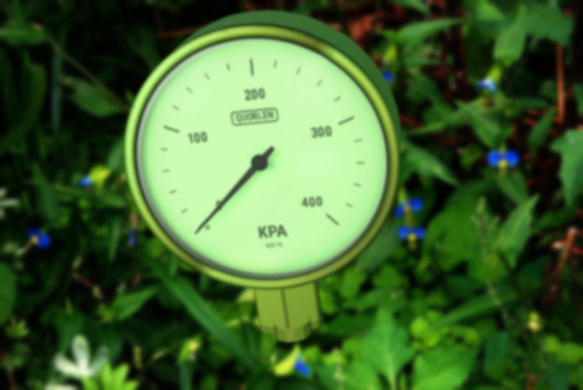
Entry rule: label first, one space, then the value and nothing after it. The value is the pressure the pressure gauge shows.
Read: 0 kPa
